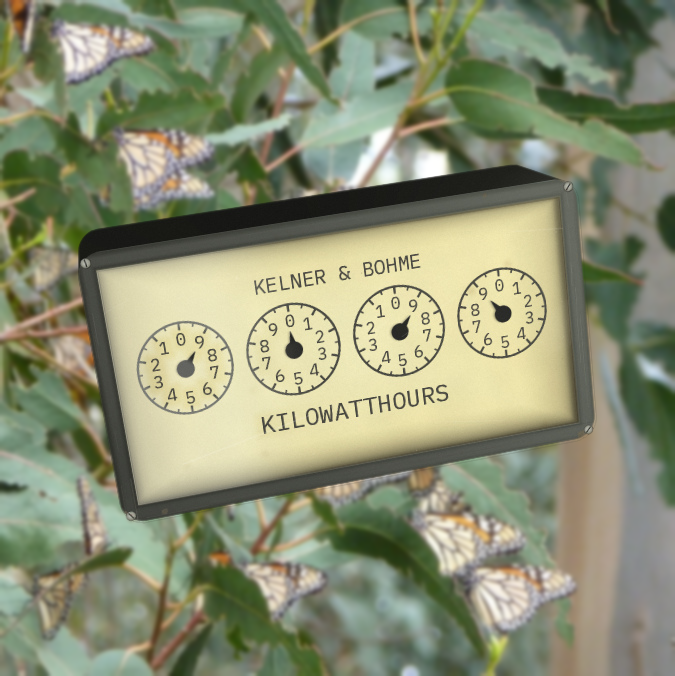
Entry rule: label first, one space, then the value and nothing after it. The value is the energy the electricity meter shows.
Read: 8989 kWh
